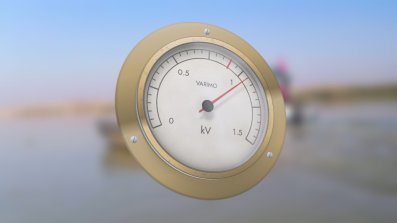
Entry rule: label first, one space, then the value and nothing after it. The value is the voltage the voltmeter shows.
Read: 1.05 kV
